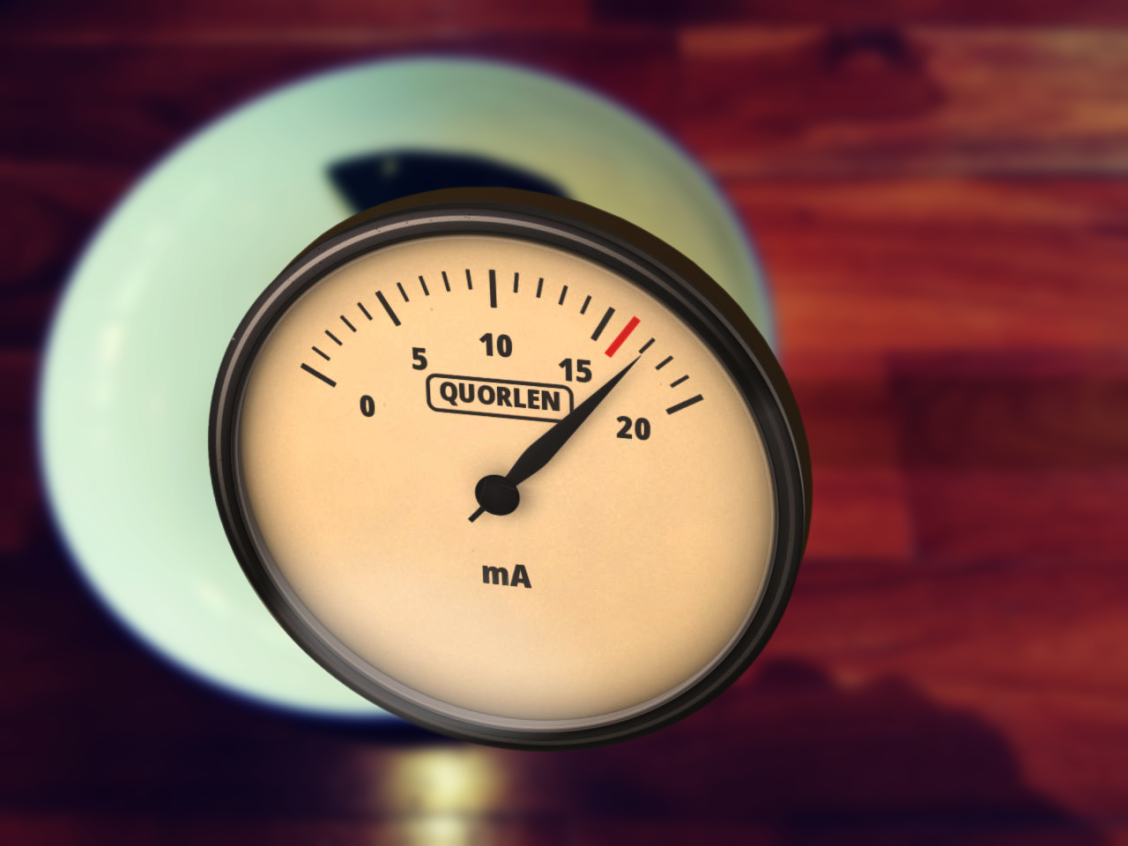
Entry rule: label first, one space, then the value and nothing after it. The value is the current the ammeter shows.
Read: 17 mA
